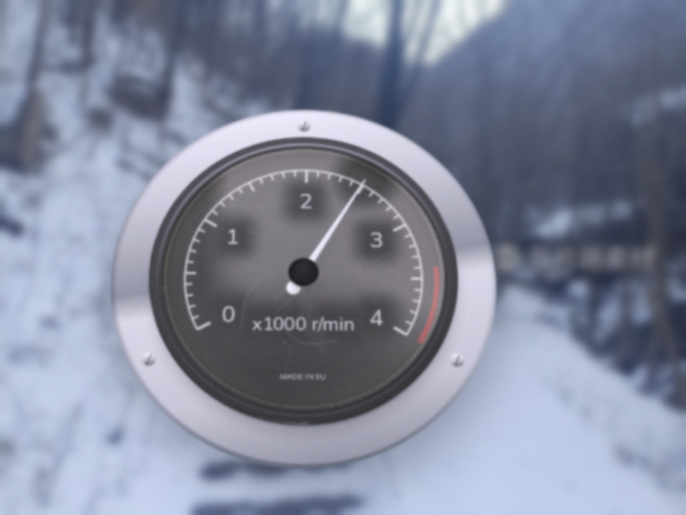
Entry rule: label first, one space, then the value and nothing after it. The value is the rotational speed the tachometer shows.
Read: 2500 rpm
